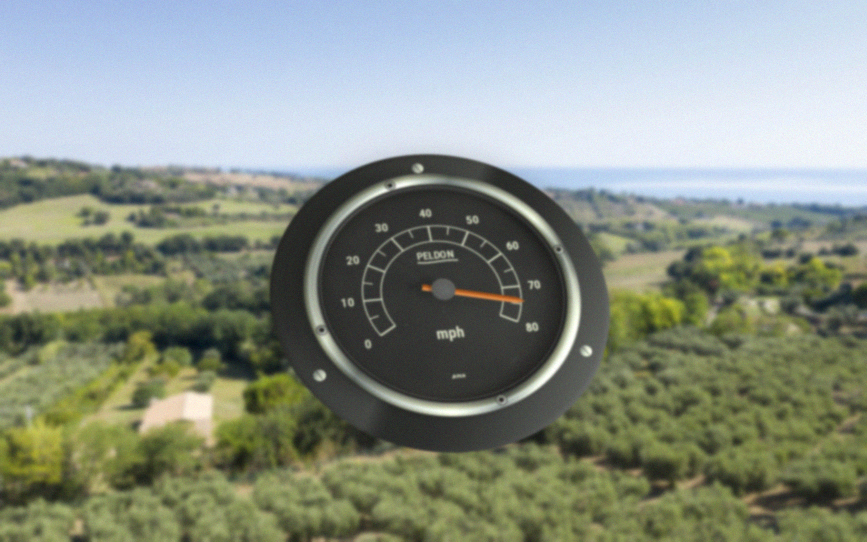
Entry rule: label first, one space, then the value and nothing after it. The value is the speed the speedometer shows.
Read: 75 mph
